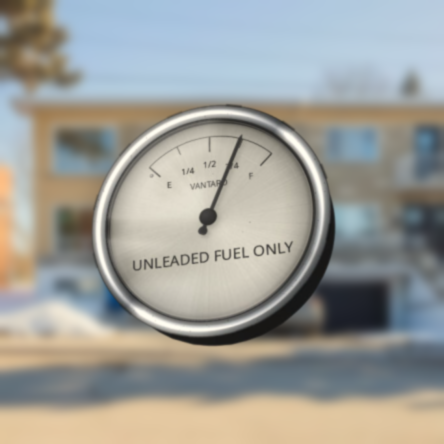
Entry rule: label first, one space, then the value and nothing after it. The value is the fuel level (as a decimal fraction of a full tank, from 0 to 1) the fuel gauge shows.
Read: 0.75
